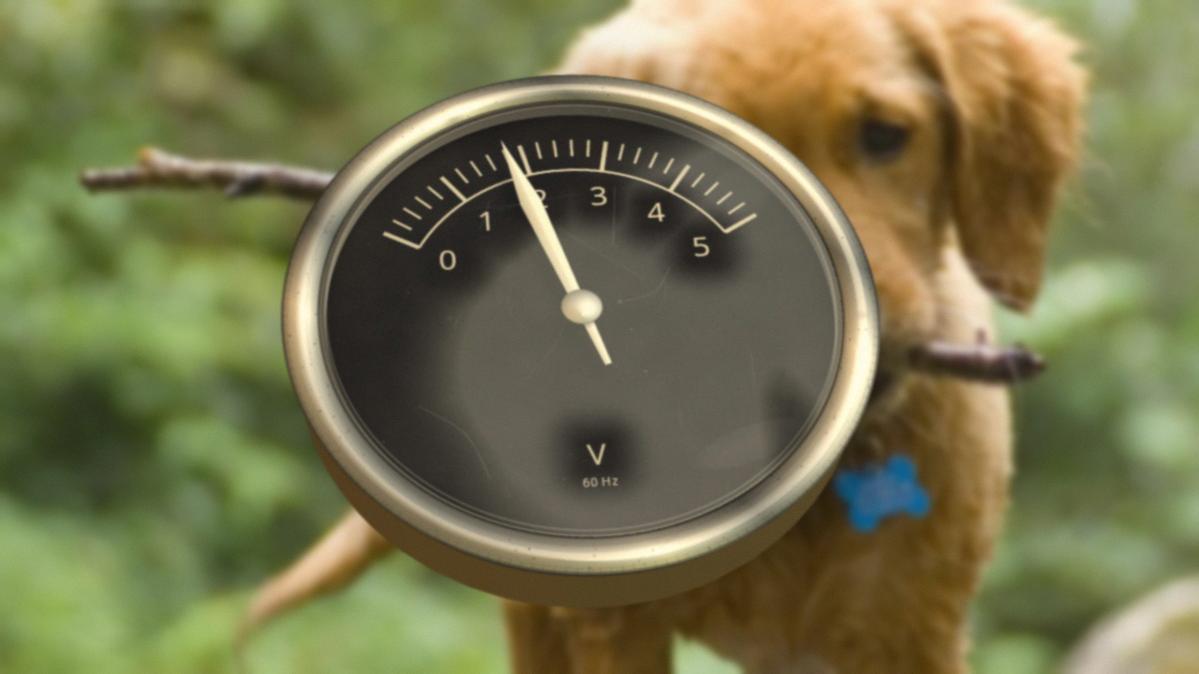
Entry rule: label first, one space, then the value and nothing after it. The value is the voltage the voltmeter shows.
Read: 1.8 V
